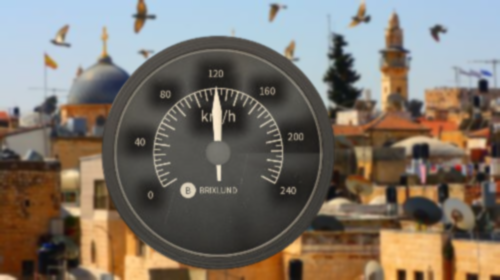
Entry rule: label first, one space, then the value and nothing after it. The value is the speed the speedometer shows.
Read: 120 km/h
